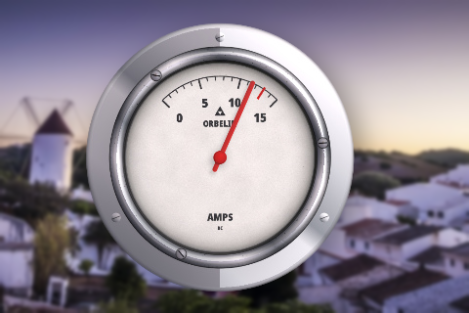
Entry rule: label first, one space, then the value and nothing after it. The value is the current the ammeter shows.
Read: 11.5 A
